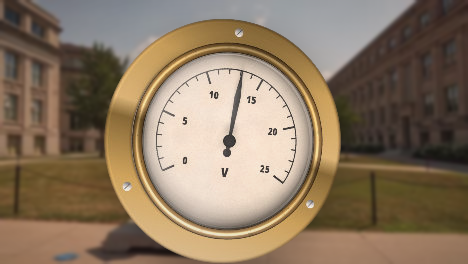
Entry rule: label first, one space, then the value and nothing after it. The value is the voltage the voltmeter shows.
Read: 13 V
